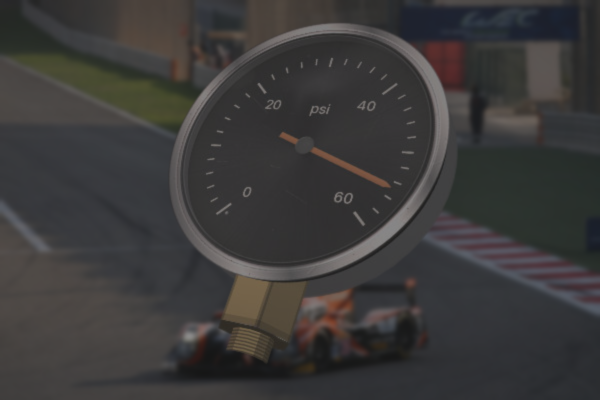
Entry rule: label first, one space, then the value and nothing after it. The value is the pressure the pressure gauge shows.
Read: 55 psi
